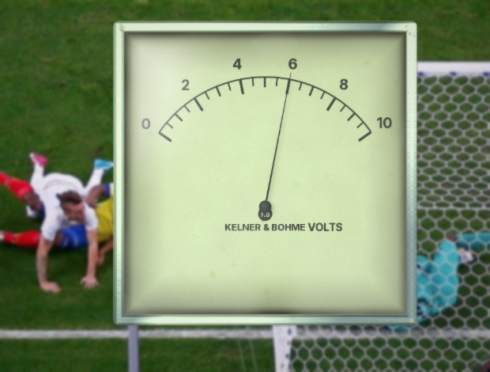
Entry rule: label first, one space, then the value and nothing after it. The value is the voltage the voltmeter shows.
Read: 6 V
